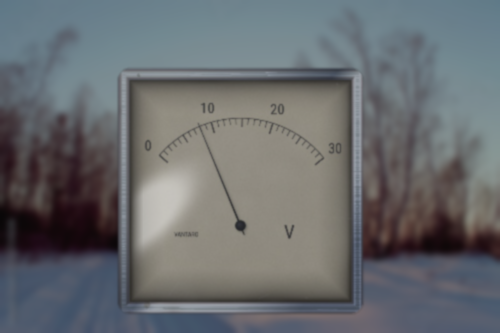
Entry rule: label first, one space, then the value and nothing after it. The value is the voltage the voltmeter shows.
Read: 8 V
